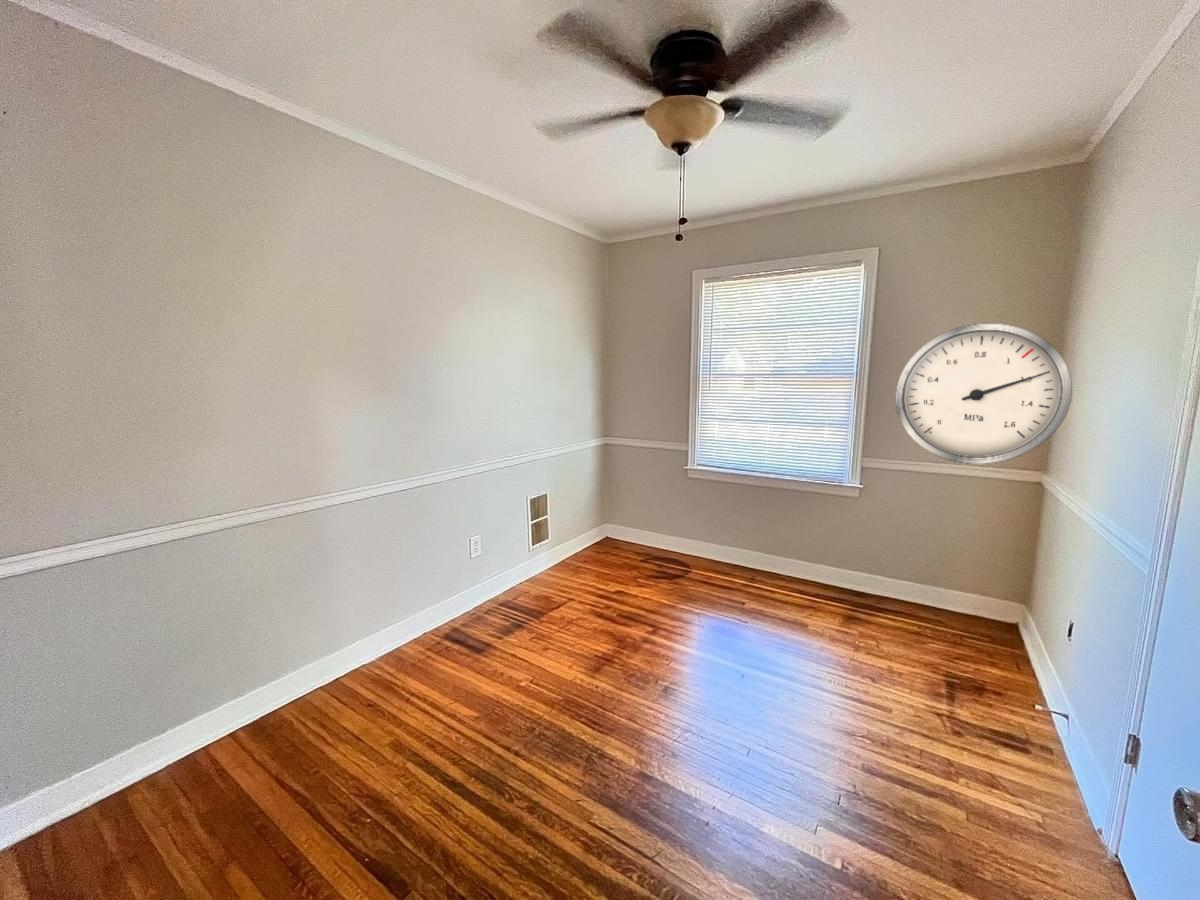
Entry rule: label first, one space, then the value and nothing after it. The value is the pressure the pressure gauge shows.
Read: 1.2 MPa
